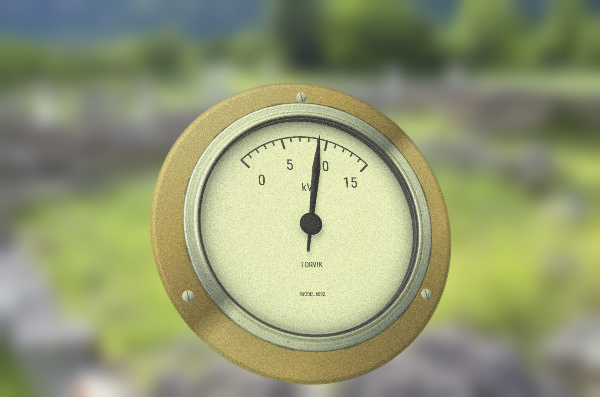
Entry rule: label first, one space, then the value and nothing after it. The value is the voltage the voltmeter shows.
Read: 9 kV
